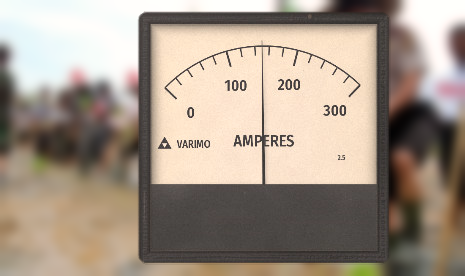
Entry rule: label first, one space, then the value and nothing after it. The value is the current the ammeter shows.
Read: 150 A
